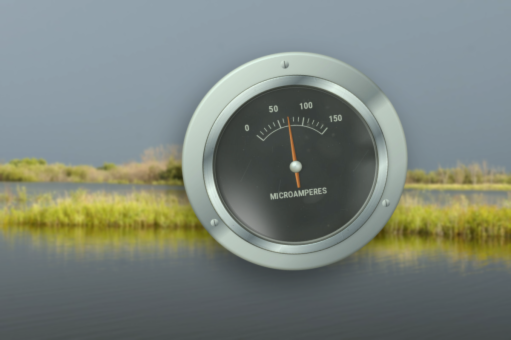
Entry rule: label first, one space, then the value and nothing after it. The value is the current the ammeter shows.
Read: 70 µA
